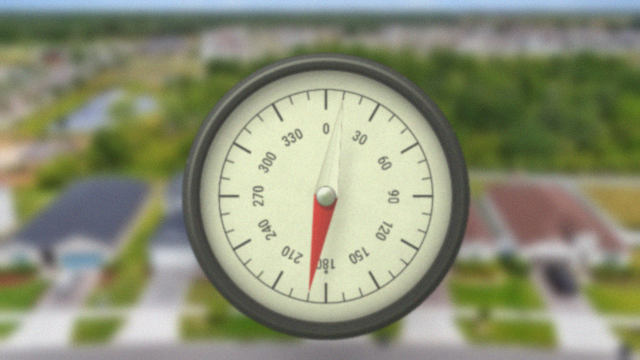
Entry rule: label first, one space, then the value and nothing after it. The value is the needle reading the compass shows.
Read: 190 °
